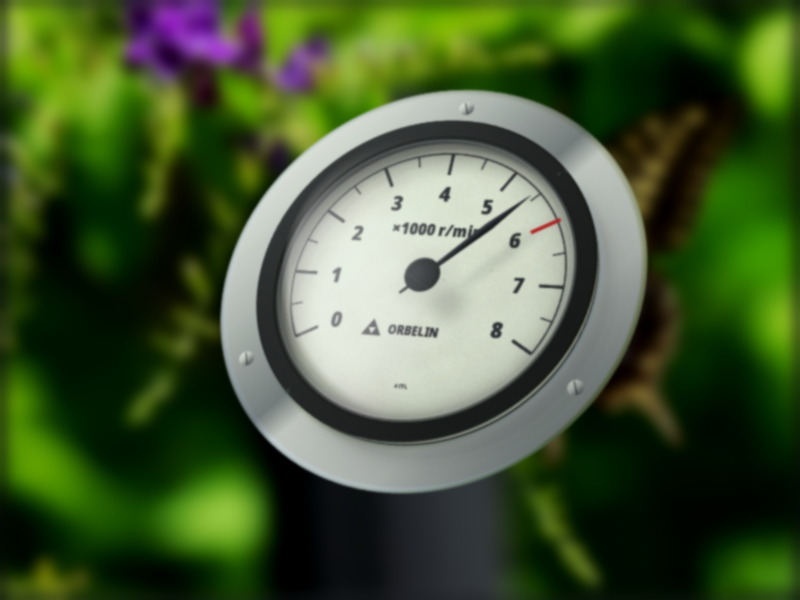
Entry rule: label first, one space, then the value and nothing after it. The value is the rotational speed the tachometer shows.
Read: 5500 rpm
